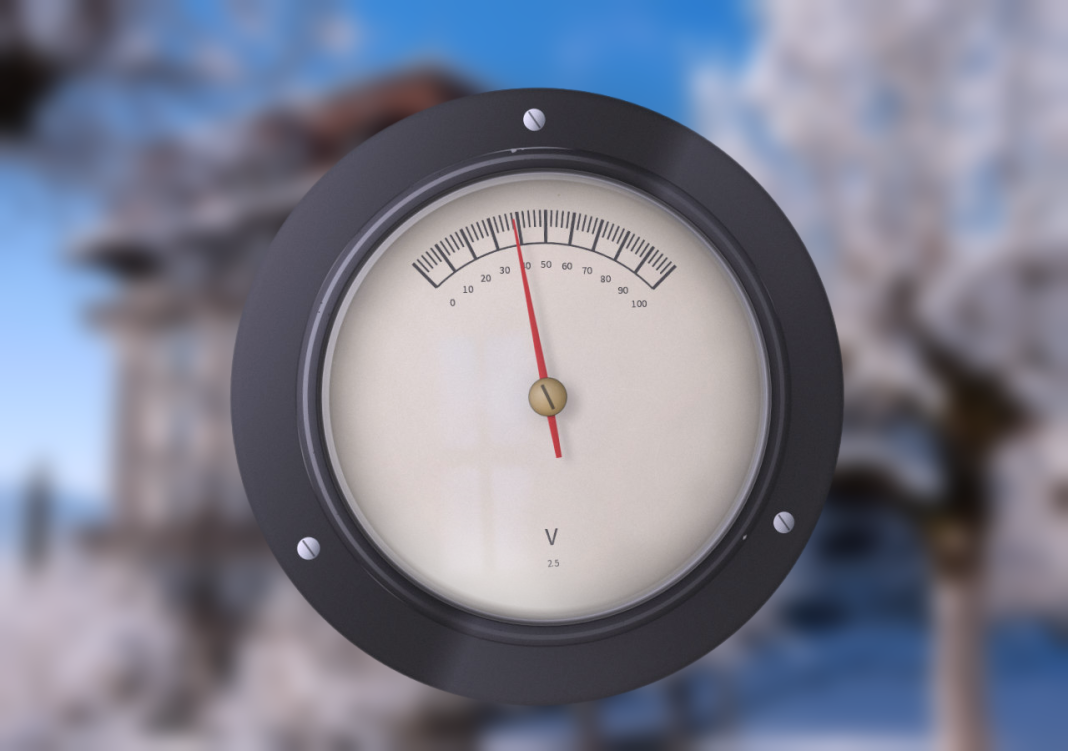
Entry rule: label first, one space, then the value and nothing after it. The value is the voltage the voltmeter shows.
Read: 38 V
